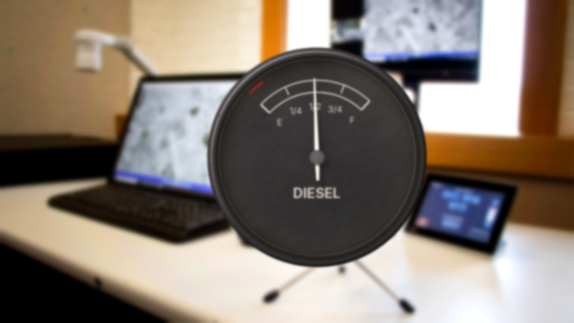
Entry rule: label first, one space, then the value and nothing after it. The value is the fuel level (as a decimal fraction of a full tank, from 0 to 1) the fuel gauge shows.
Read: 0.5
